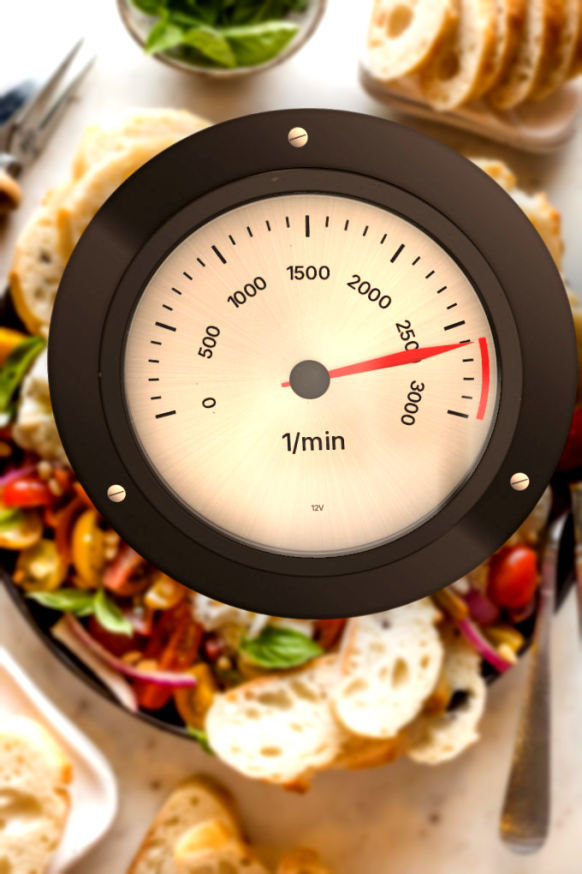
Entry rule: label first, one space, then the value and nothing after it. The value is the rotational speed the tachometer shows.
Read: 2600 rpm
